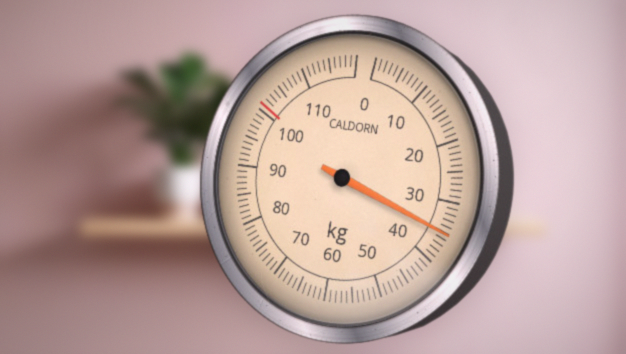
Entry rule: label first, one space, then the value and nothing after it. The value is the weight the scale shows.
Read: 35 kg
